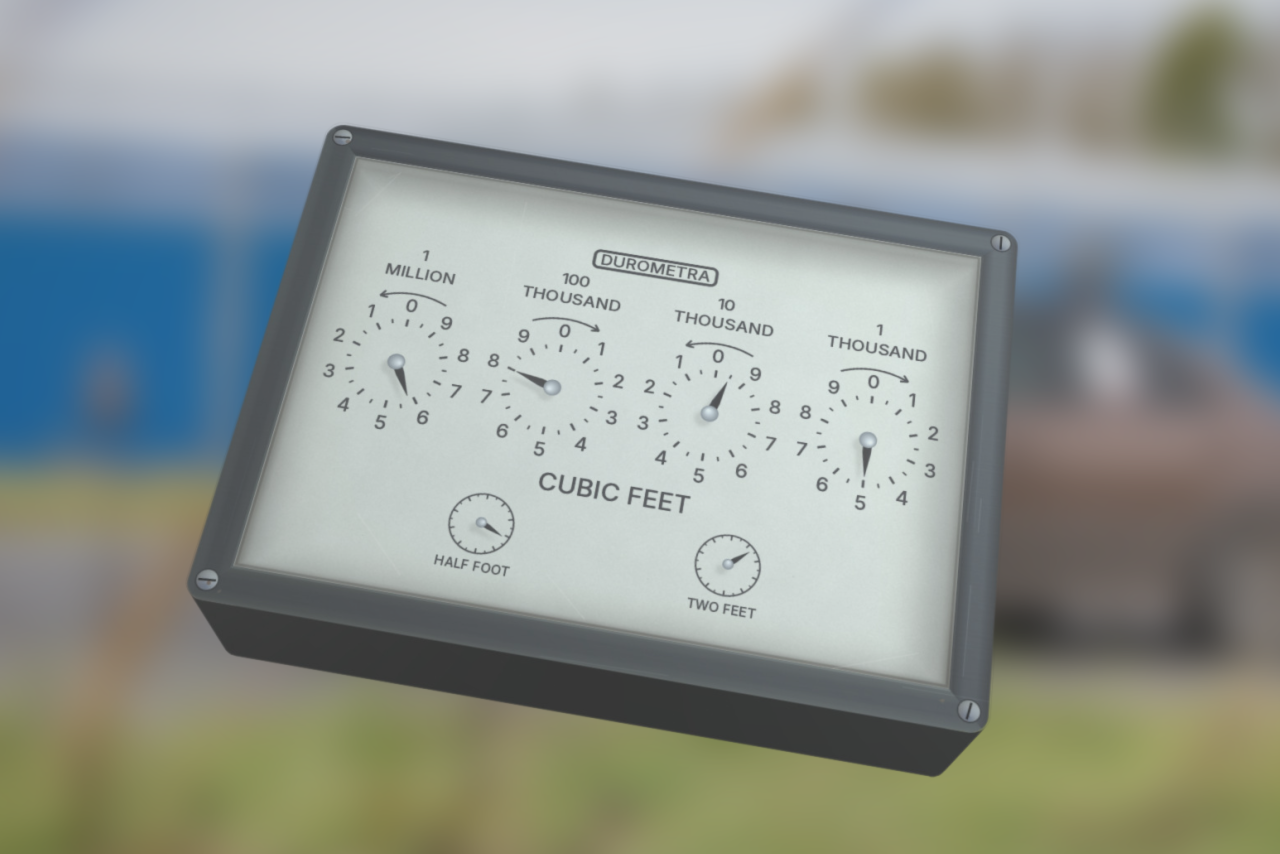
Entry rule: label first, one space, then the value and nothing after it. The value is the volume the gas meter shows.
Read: 579500 ft³
